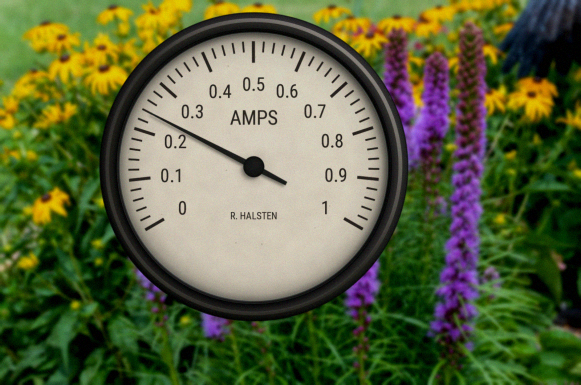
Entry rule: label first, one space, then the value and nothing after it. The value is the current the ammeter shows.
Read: 0.24 A
